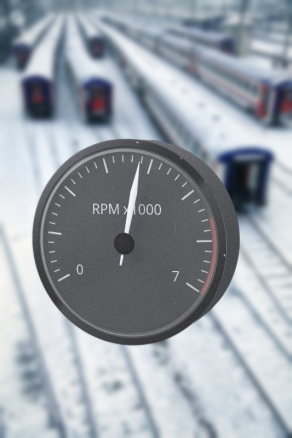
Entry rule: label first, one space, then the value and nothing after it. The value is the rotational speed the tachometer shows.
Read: 3800 rpm
